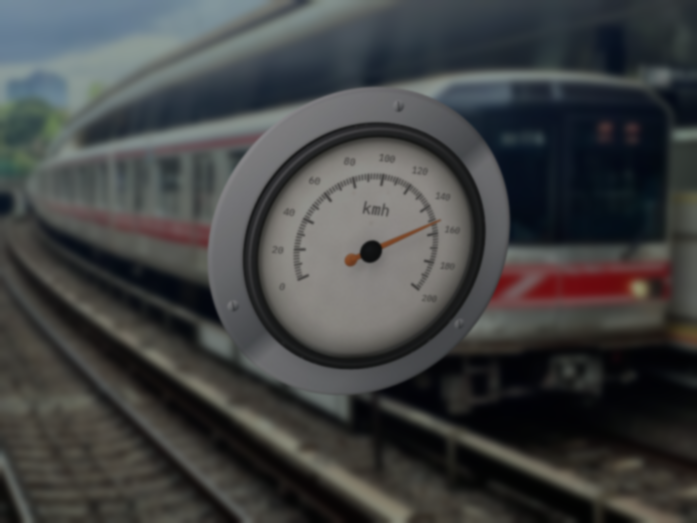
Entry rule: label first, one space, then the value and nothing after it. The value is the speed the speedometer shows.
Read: 150 km/h
